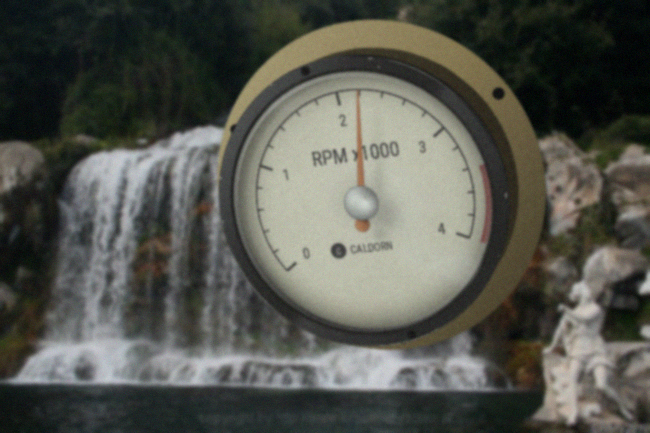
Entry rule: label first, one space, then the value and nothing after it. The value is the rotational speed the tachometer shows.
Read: 2200 rpm
